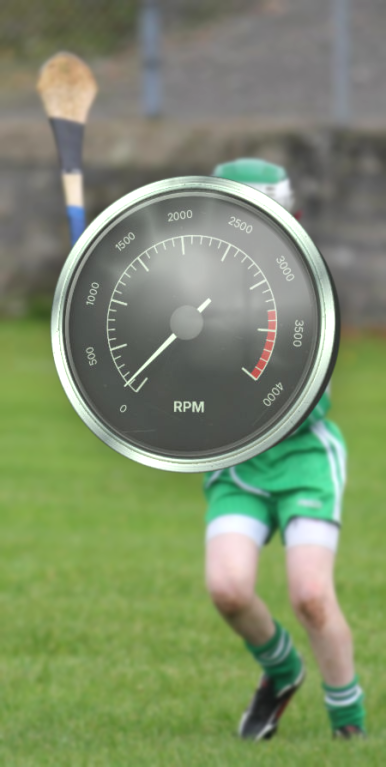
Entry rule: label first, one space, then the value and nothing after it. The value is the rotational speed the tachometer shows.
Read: 100 rpm
